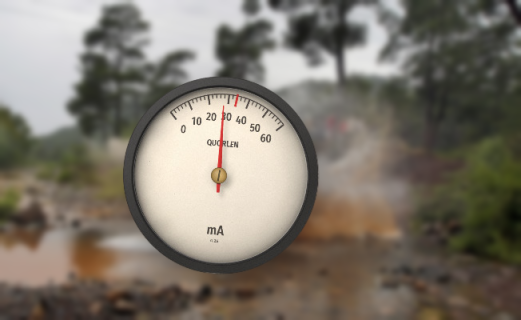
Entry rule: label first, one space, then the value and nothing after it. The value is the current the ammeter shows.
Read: 28 mA
